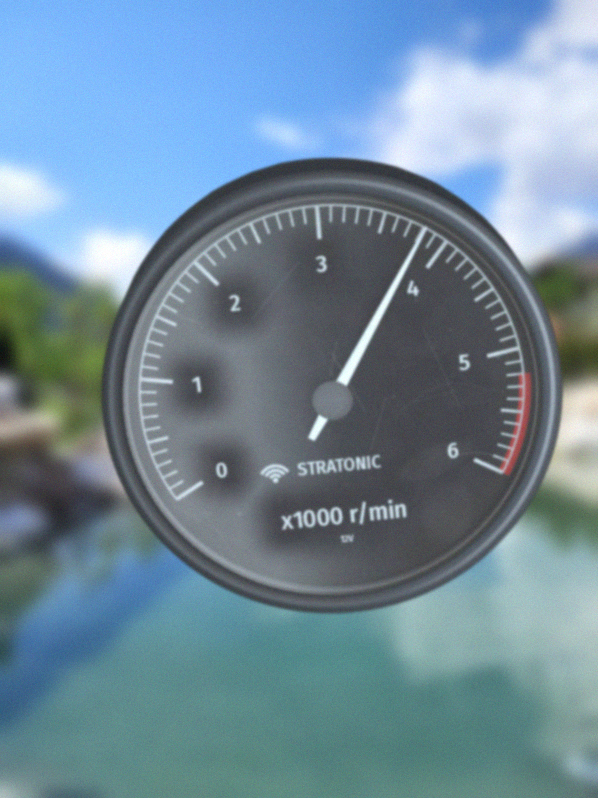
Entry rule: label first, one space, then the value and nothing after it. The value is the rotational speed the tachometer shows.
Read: 3800 rpm
